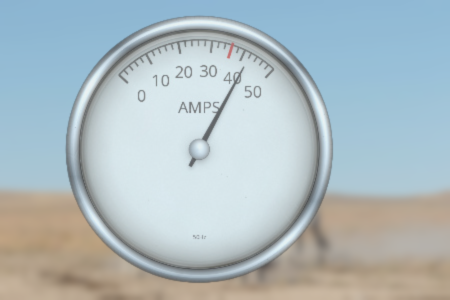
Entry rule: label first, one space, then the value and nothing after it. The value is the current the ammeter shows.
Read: 42 A
